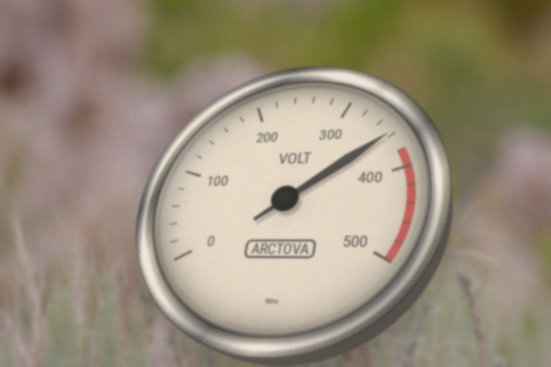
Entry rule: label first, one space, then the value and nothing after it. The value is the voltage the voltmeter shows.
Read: 360 V
